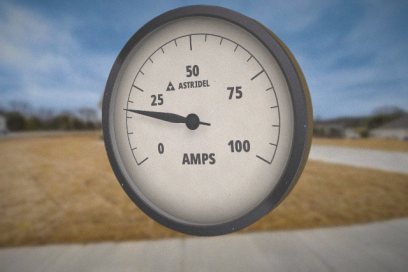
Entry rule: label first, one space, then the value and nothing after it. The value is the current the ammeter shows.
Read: 17.5 A
